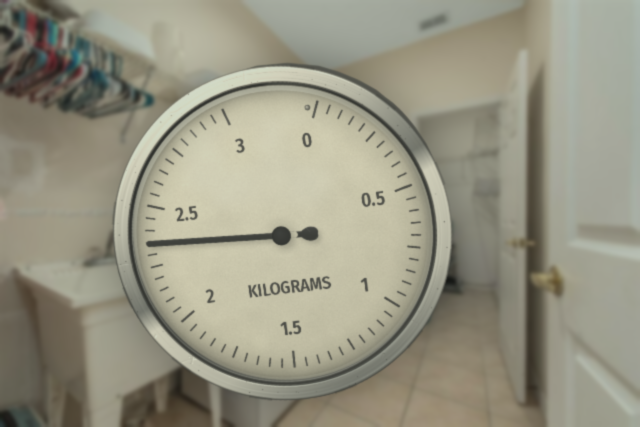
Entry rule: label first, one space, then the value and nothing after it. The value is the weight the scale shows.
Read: 2.35 kg
